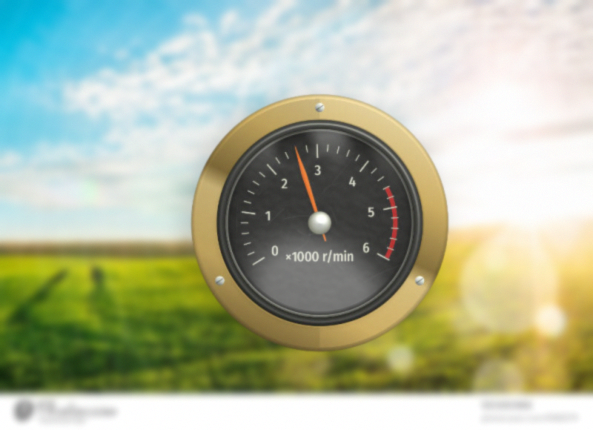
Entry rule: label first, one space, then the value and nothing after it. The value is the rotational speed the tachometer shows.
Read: 2600 rpm
